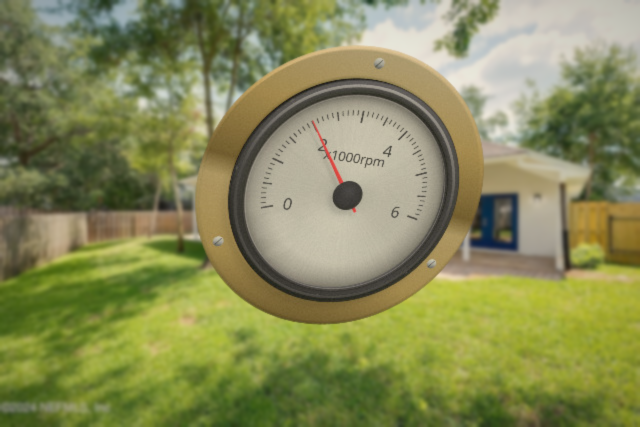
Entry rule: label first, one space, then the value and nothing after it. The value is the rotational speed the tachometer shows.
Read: 2000 rpm
